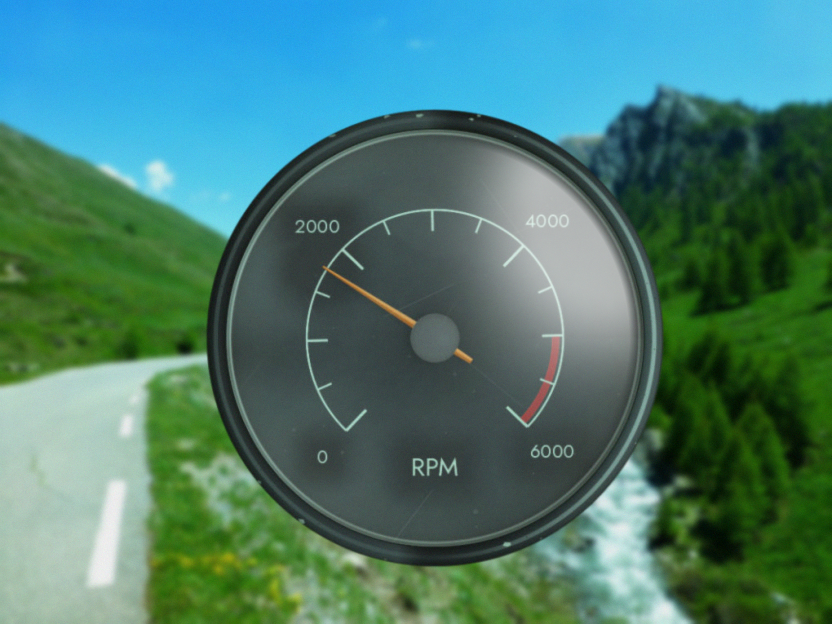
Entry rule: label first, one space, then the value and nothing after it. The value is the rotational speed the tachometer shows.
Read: 1750 rpm
